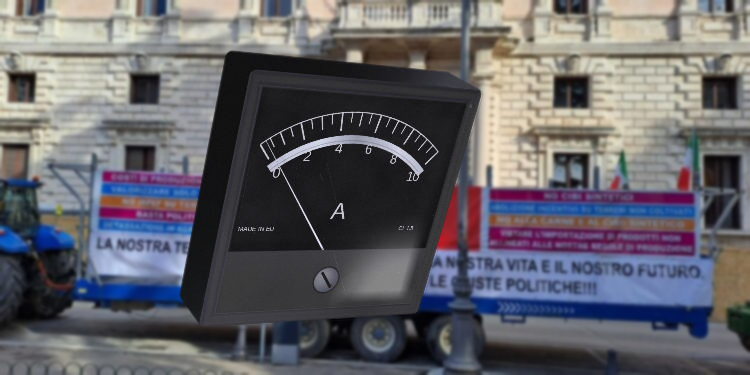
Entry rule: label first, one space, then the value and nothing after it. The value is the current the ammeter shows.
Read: 0.25 A
